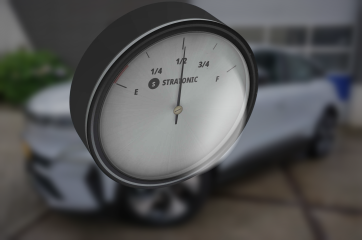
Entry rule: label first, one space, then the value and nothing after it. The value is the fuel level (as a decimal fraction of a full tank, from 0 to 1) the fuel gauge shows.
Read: 0.5
